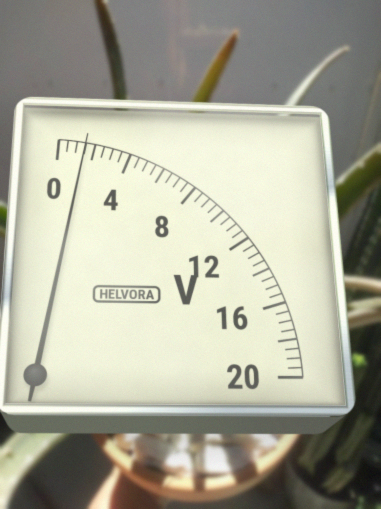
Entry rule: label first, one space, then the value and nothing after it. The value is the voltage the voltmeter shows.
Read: 1.5 V
